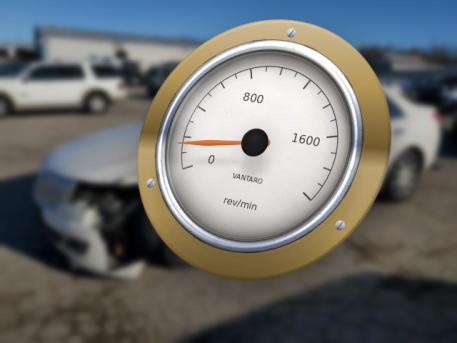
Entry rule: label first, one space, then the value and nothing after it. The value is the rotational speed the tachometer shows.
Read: 150 rpm
